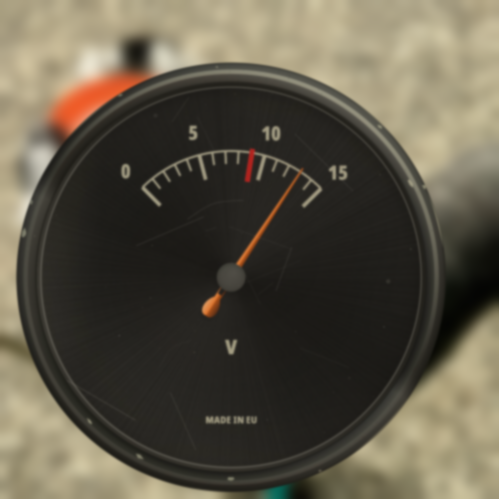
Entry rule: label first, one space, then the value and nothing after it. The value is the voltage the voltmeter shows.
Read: 13 V
